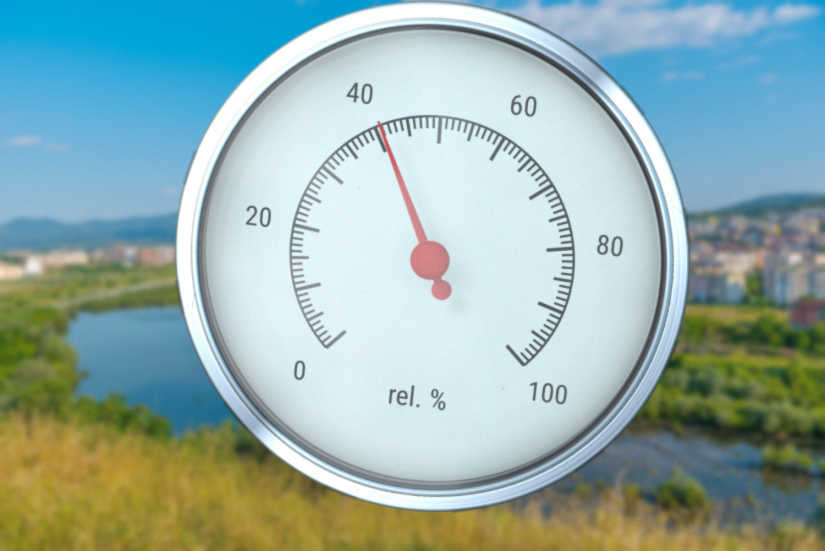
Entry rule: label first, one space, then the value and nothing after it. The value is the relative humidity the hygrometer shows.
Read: 41 %
